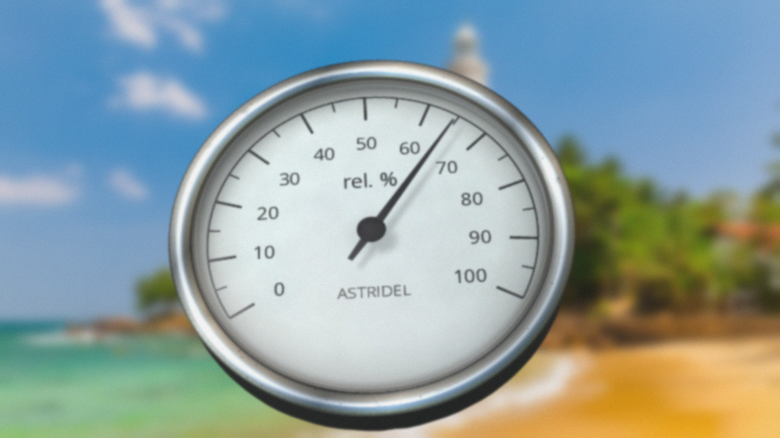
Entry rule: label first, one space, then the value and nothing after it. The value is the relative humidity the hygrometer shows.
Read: 65 %
